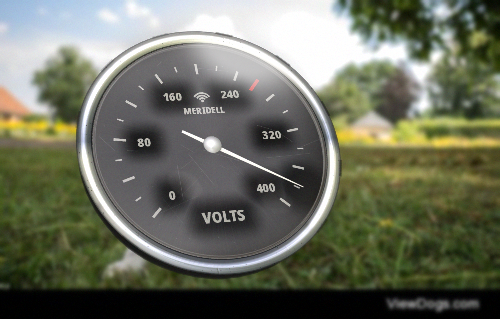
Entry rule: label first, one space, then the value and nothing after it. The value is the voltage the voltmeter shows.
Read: 380 V
